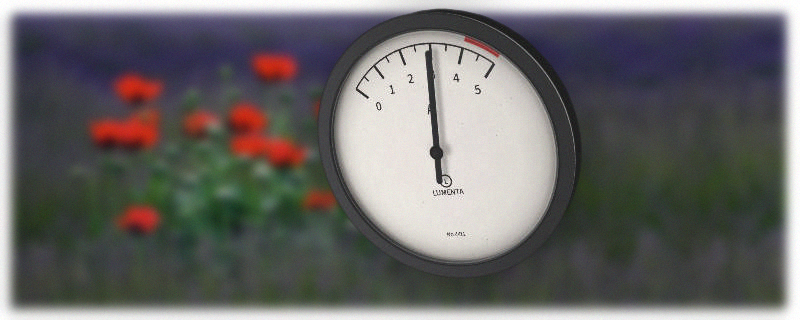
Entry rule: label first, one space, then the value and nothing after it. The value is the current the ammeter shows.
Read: 3 A
